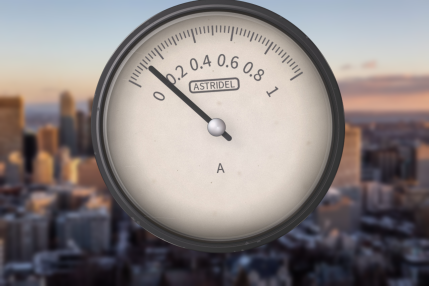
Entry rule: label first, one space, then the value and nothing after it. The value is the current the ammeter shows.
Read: 0.12 A
